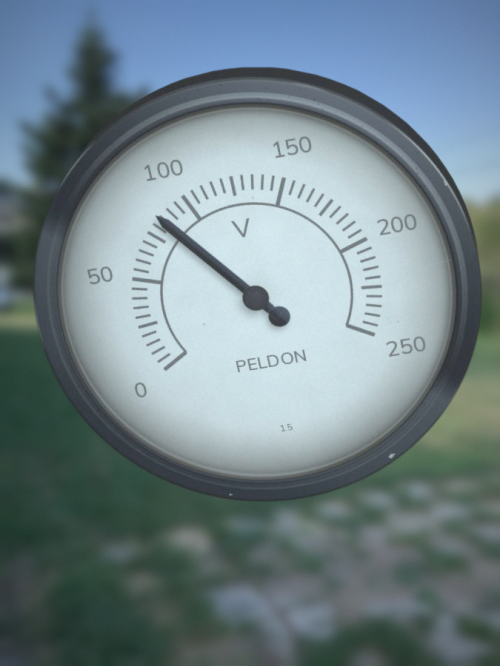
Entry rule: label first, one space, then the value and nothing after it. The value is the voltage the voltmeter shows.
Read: 85 V
